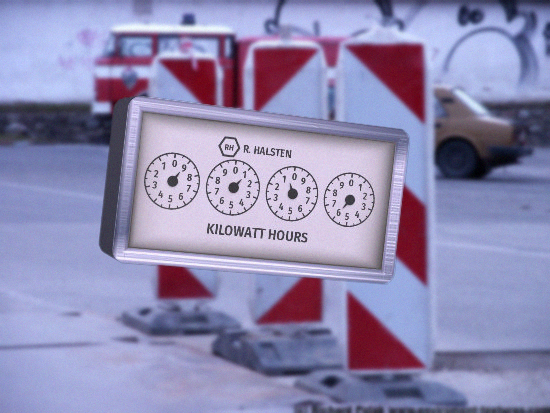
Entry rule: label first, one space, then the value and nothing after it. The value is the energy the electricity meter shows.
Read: 9106 kWh
